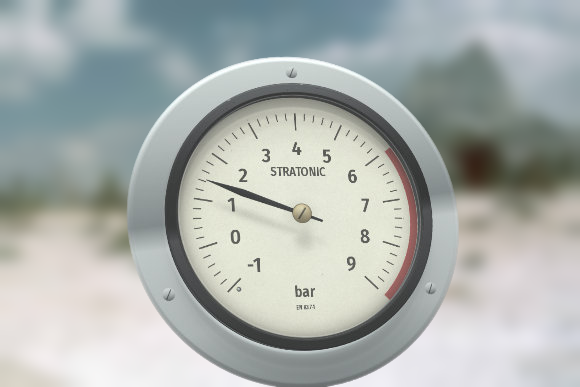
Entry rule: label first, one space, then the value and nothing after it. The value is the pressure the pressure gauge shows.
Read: 1.4 bar
